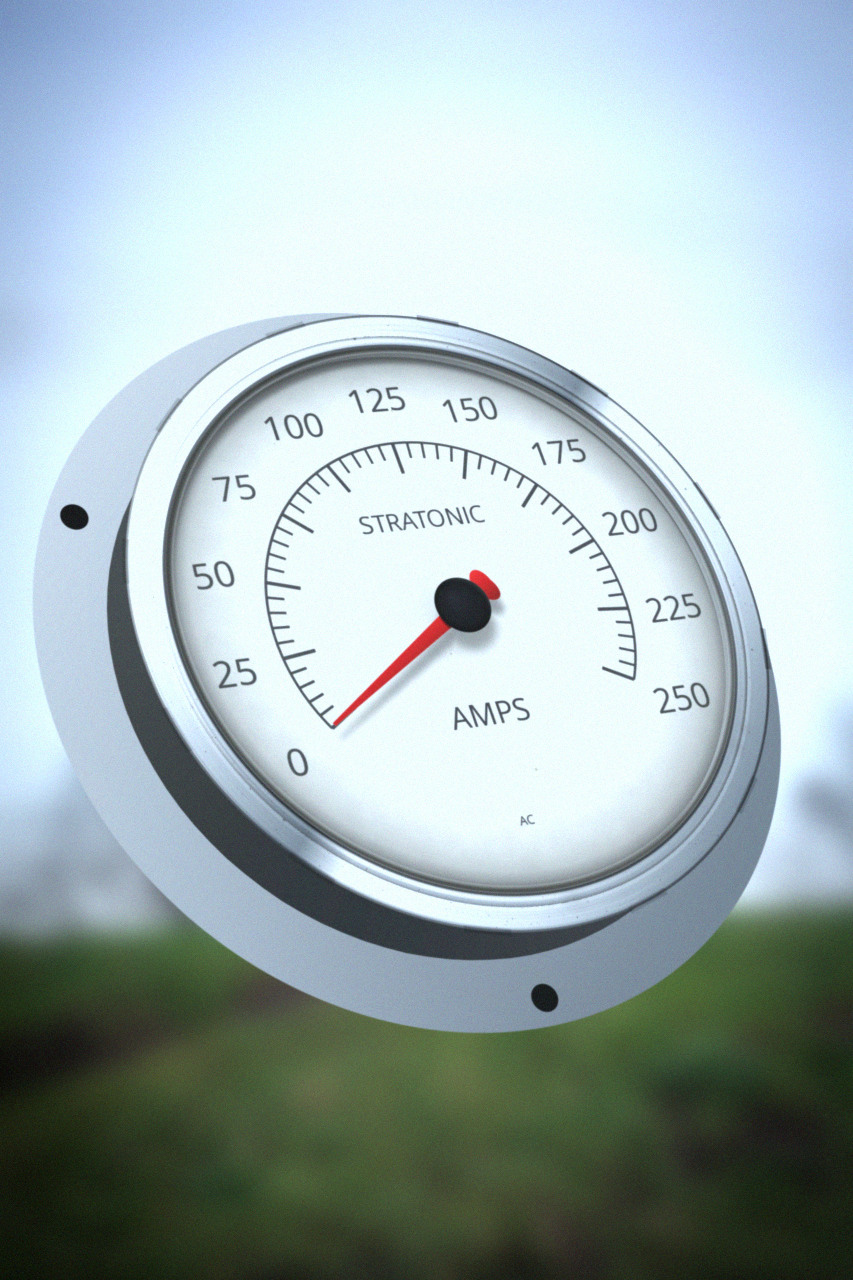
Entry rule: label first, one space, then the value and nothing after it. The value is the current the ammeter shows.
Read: 0 A
